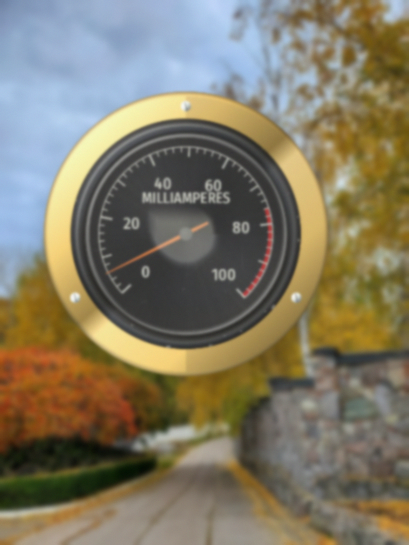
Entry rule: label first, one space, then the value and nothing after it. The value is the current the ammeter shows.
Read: 6 mA
